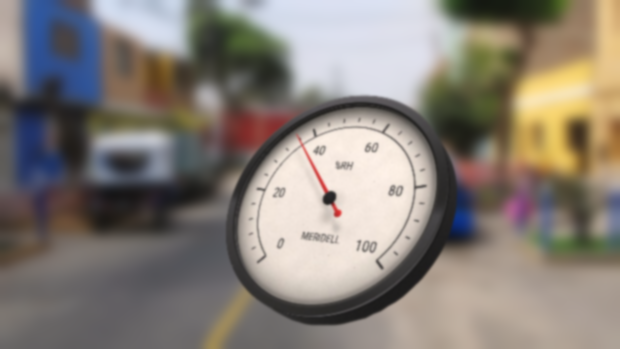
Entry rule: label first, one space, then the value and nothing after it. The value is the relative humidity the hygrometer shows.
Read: 36 %
